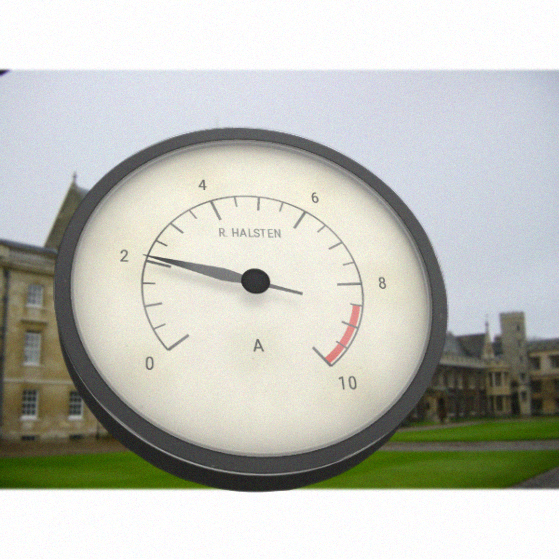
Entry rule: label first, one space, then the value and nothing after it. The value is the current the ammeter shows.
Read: 2 A
